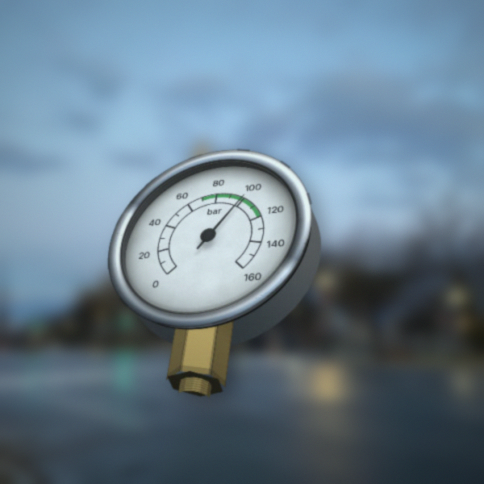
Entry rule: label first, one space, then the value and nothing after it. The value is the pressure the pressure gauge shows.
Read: 100 bar
